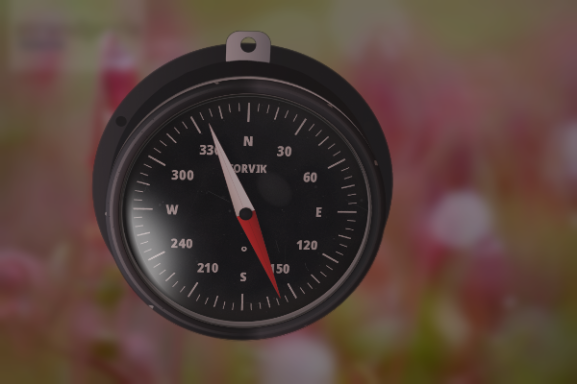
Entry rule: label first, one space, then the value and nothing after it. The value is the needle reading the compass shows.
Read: 157.5 °
